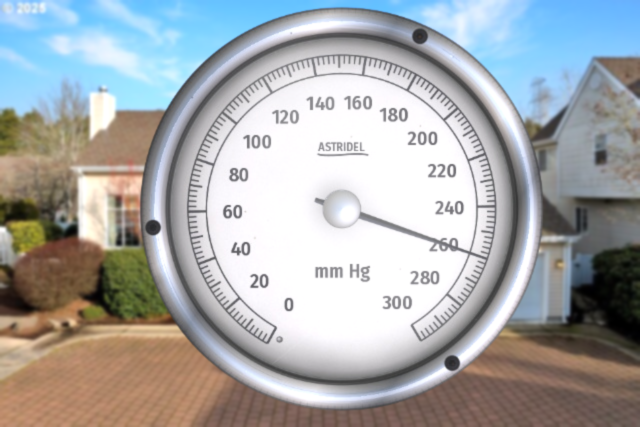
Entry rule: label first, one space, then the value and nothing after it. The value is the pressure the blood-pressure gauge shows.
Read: 260 mmHg
